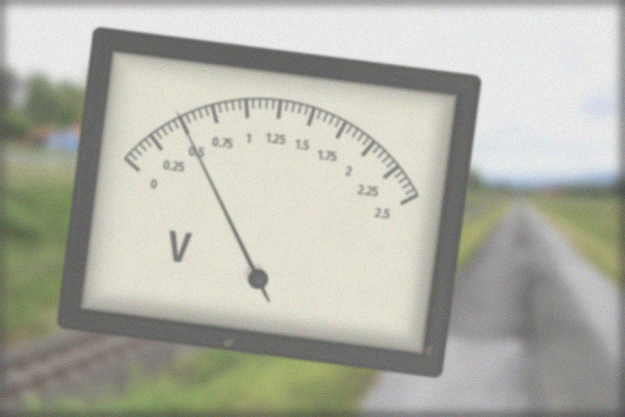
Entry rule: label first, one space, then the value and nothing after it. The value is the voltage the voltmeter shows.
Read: 0.5 V
